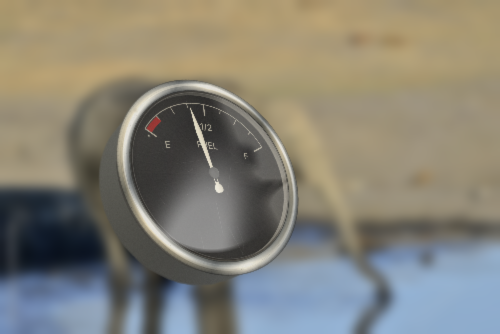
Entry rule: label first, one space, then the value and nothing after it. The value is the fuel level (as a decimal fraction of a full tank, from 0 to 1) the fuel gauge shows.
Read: 0.375
